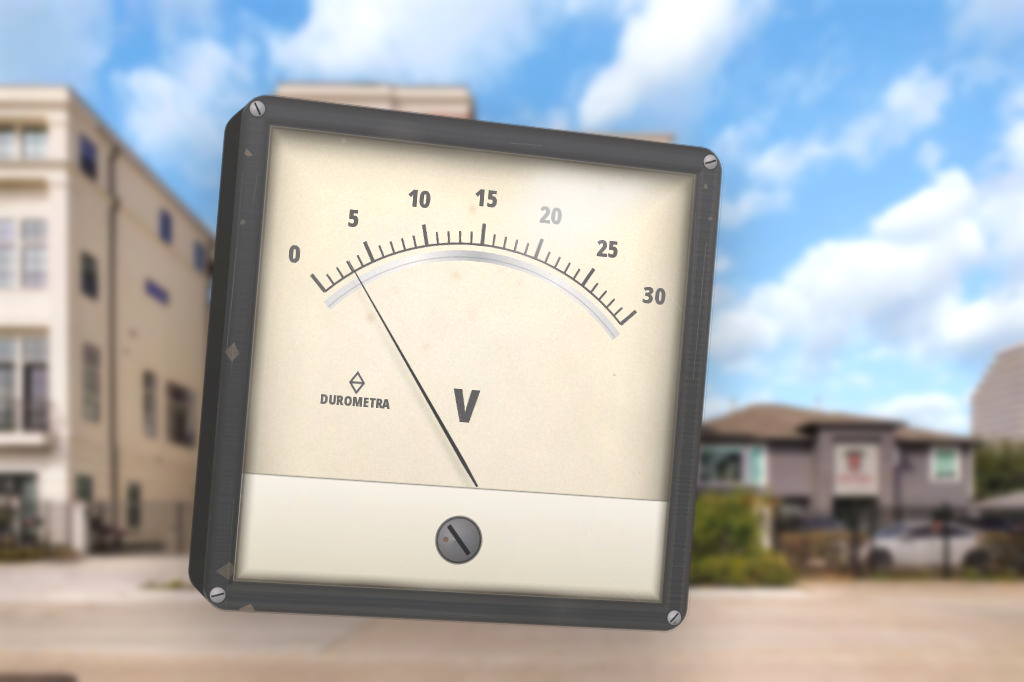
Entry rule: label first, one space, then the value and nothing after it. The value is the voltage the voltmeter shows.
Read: 3 V
